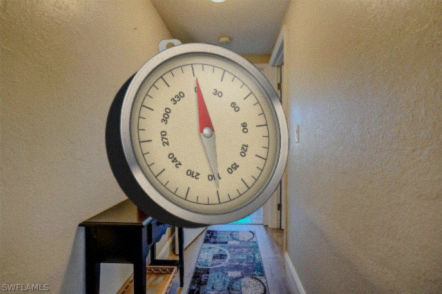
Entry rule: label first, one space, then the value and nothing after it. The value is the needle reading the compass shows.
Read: 0 °
